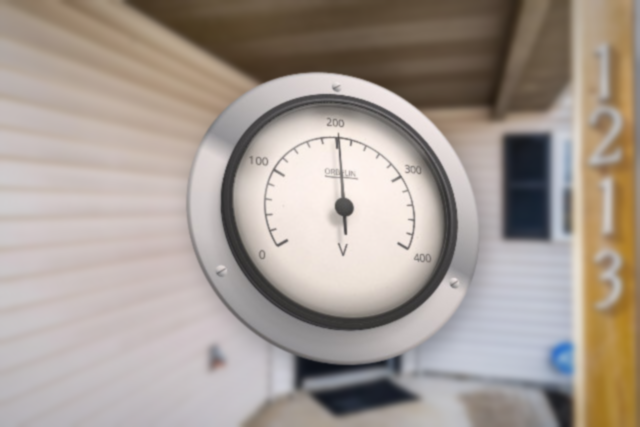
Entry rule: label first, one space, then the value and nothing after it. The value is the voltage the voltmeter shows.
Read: 200 V
